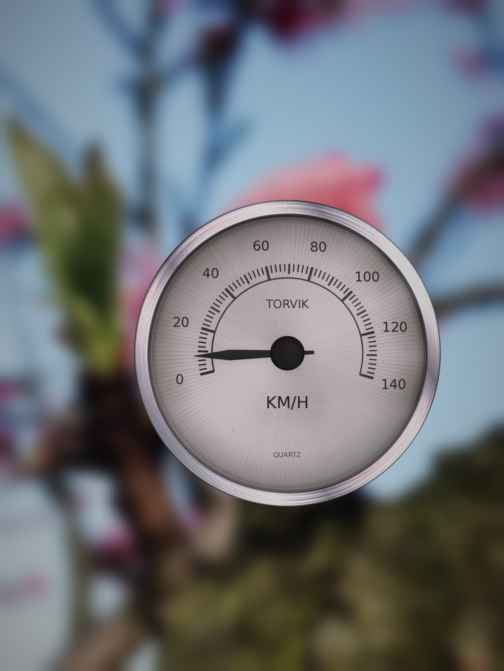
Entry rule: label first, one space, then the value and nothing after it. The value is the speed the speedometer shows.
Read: 8 km/h
